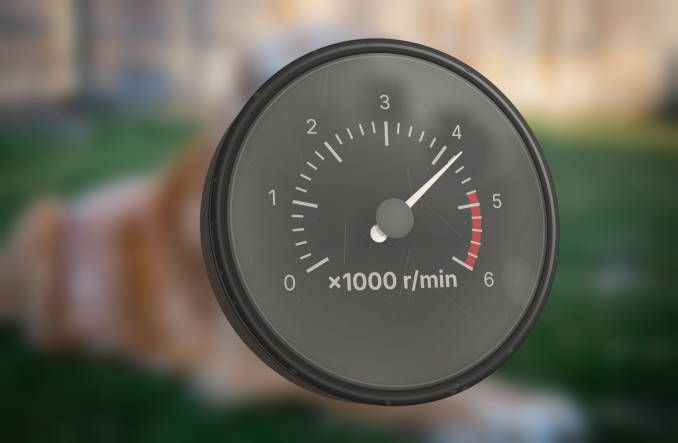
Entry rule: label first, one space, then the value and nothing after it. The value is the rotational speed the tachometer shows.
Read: 4200 rpm
